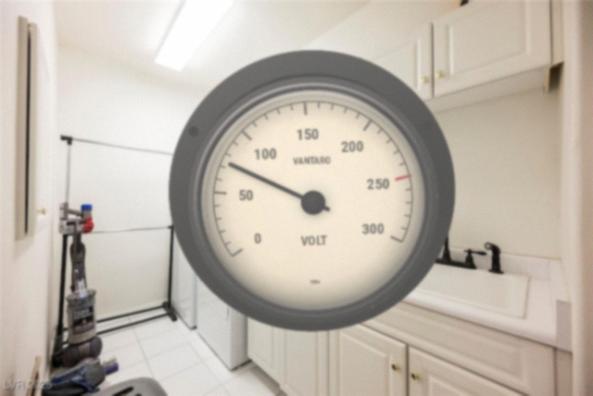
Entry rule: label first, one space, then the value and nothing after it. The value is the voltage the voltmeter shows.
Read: 75 V
